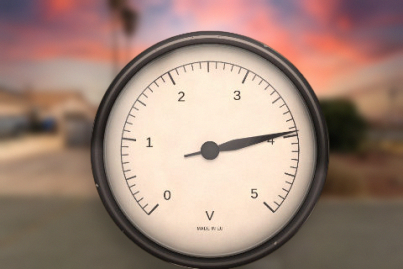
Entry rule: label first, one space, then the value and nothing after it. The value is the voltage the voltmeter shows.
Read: 3.95 V
